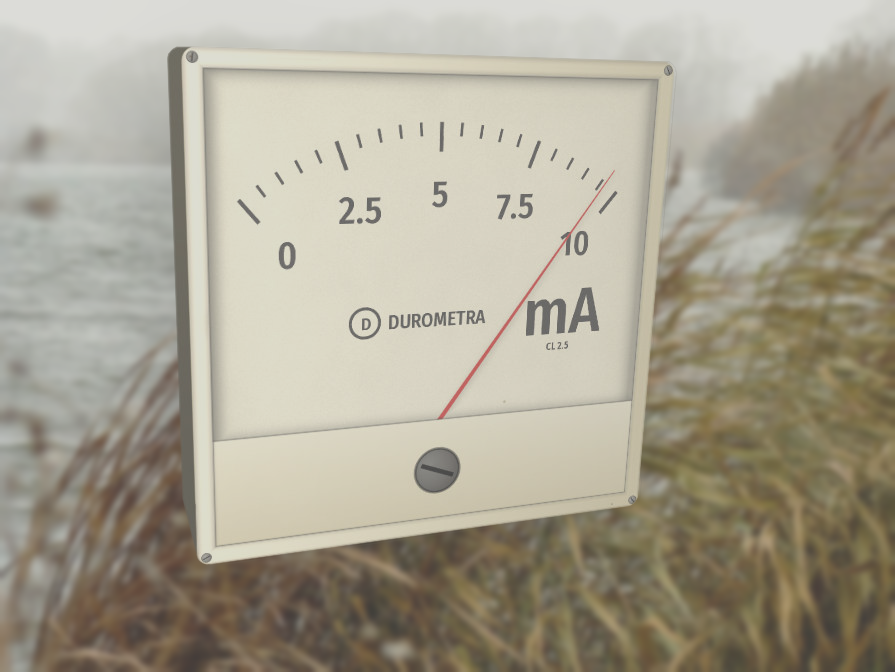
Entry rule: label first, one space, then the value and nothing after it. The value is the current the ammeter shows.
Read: 9.5 mA
